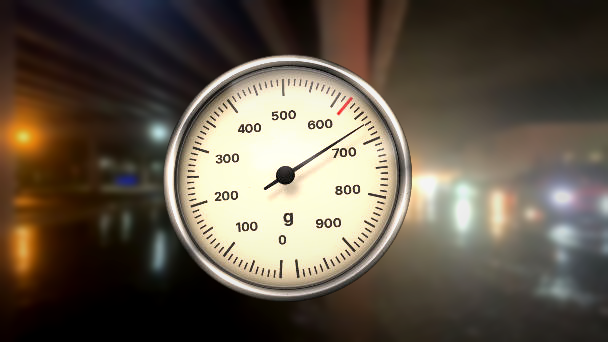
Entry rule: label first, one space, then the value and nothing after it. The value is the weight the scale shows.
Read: 670 g
